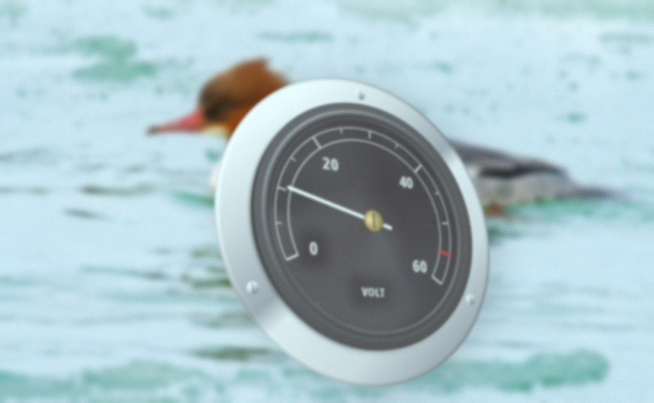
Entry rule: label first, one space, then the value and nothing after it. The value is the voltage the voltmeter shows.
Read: 10 V
